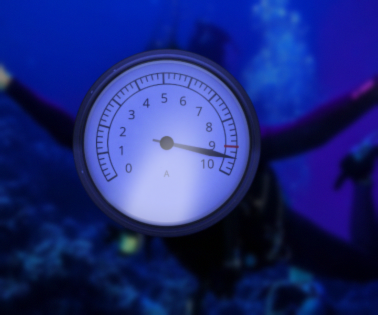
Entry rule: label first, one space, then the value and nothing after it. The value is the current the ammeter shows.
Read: 9.4 A
